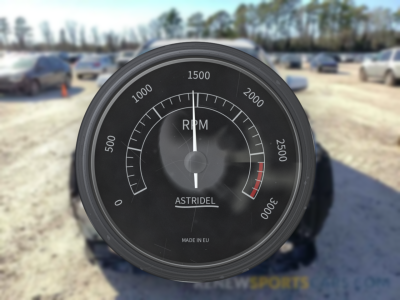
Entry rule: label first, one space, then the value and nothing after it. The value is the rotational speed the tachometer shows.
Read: 1450 rpm
